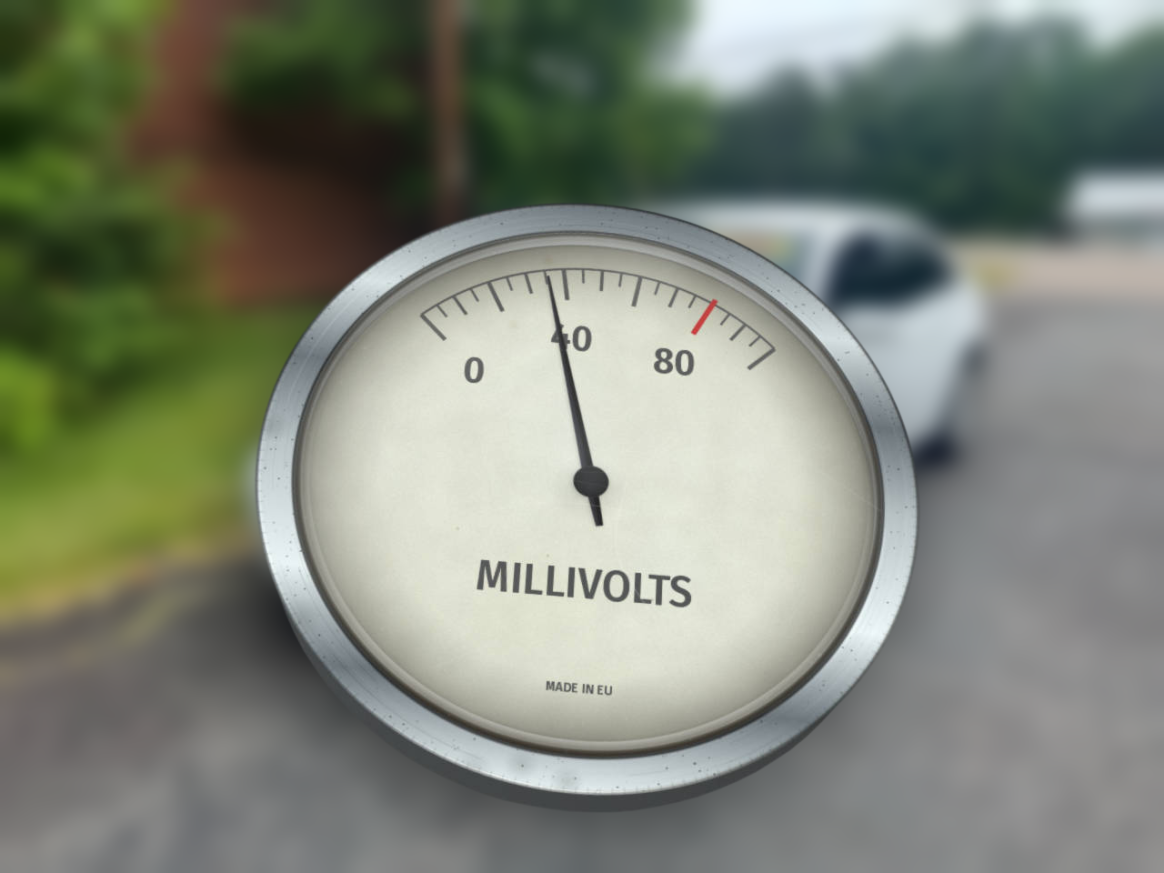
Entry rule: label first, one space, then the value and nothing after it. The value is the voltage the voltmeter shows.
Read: 35 mV
